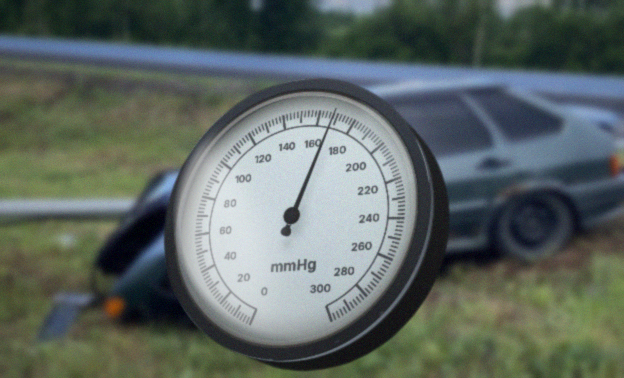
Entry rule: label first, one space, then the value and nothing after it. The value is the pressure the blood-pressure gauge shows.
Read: 170 mmHg
